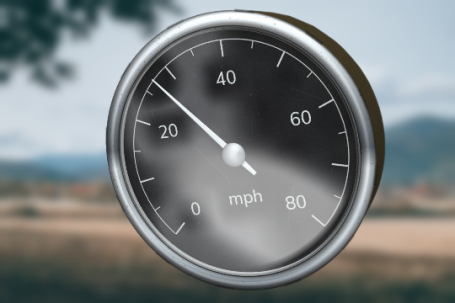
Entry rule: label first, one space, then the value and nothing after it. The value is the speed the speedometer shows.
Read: 27.5 mph
